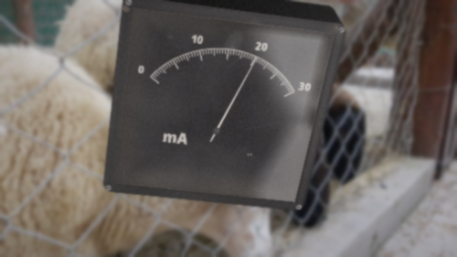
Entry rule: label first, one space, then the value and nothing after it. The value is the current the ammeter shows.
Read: 20 mA
